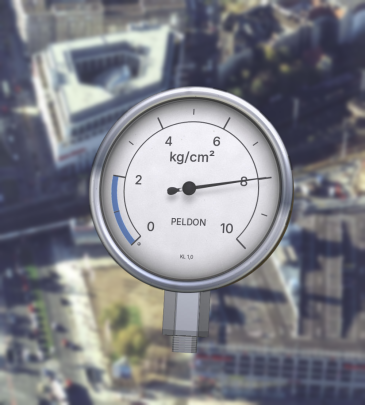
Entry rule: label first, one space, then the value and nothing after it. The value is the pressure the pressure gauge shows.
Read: 8 kg/cm²
